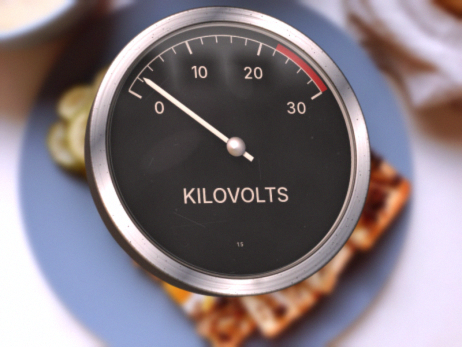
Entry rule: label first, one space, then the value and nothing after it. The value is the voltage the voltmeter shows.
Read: 2 kV
